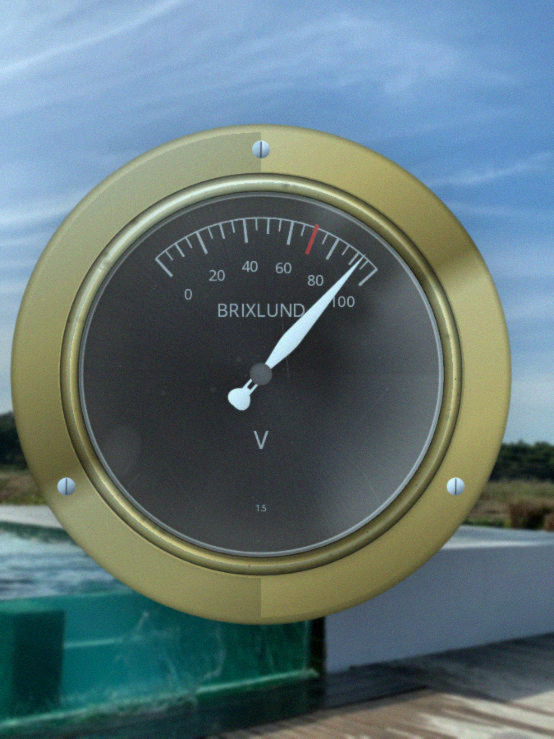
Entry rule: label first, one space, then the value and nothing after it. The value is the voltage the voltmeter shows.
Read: 92.5 V
